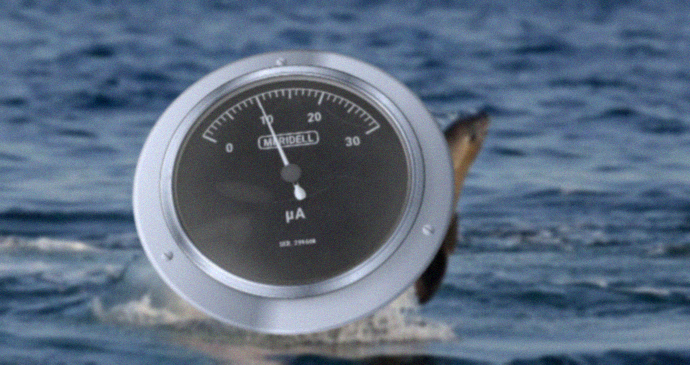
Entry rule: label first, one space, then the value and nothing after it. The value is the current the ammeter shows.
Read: 10 µA
